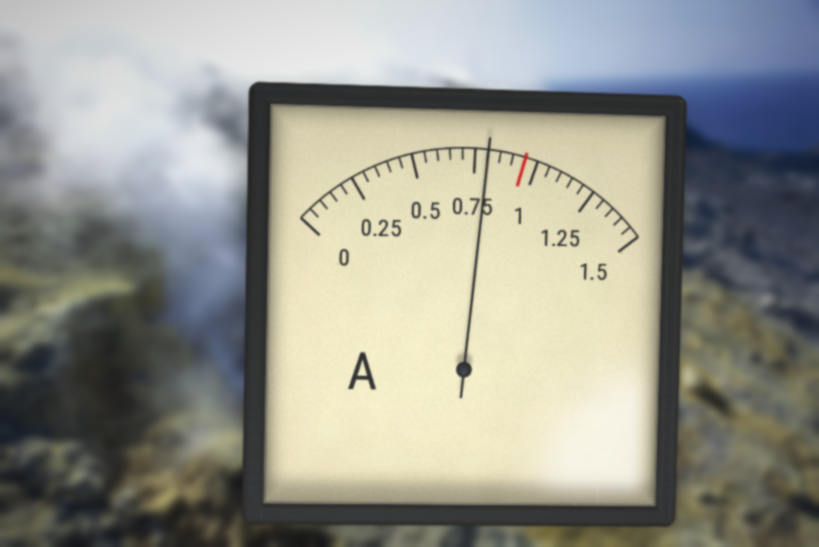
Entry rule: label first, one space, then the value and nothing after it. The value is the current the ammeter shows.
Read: 0.8 A
